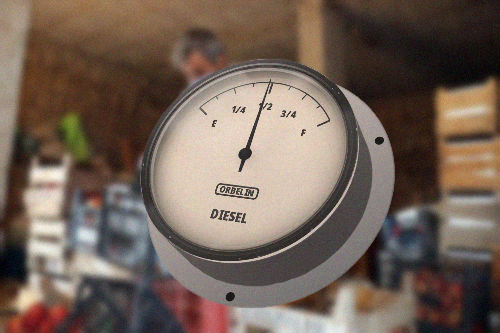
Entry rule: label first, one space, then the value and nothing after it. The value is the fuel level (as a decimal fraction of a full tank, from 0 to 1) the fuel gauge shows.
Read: 0.5
